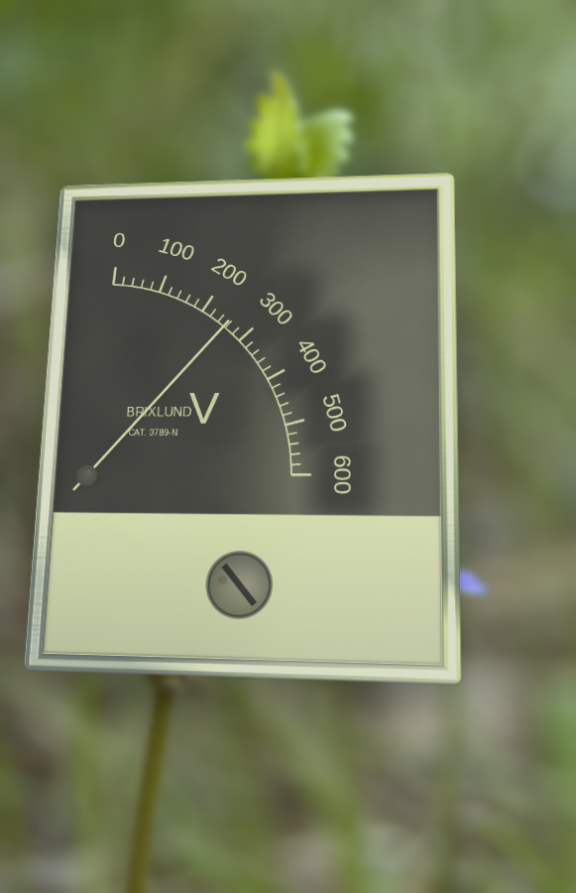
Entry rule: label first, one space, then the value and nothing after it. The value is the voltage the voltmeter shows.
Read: 260 V
